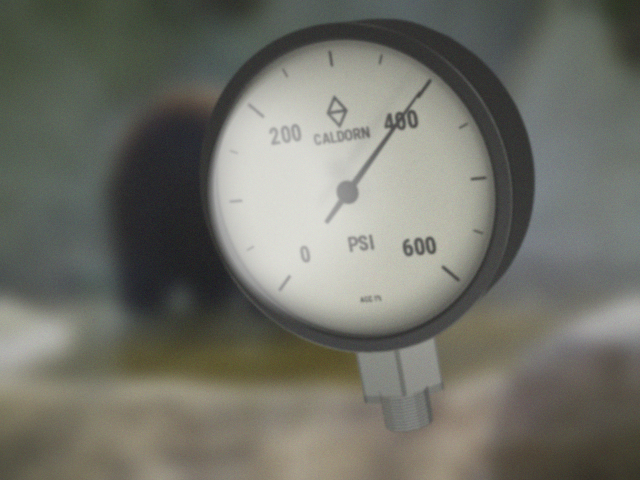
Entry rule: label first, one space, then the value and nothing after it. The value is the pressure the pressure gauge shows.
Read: 400 psi
